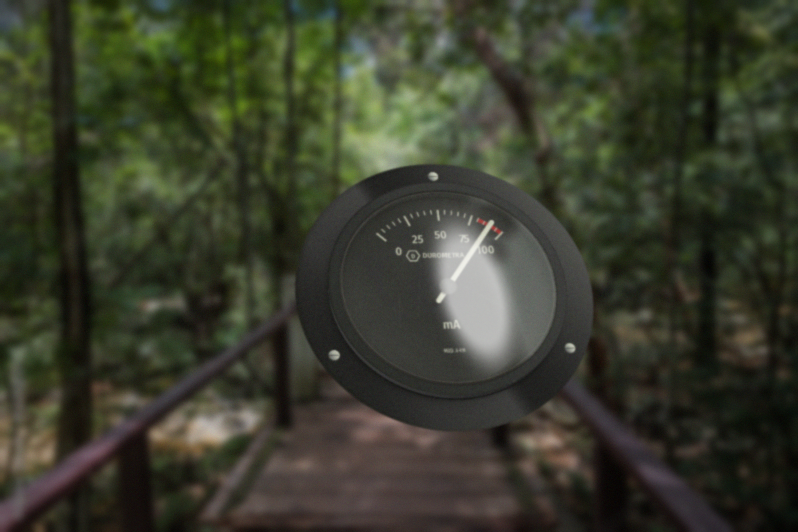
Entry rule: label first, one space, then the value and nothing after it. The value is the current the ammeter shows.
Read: 90 mA
